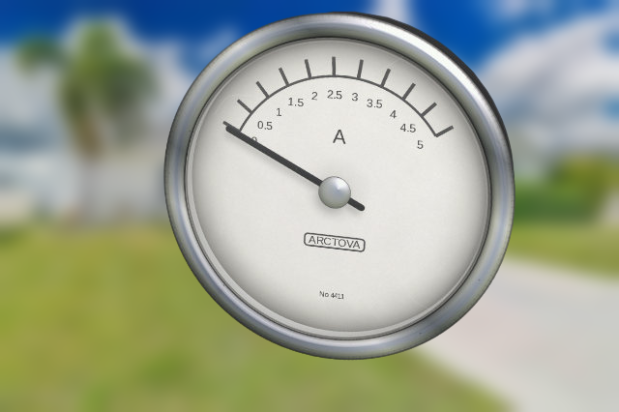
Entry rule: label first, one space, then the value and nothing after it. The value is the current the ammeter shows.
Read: 0 A
